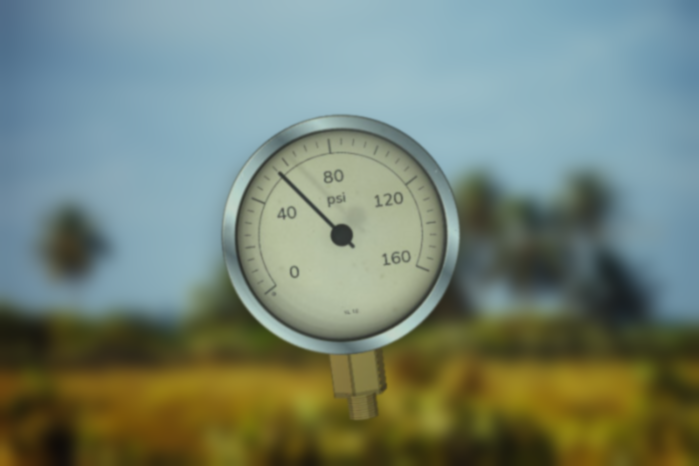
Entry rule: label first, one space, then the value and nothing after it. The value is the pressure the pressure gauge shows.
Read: 55 psi
